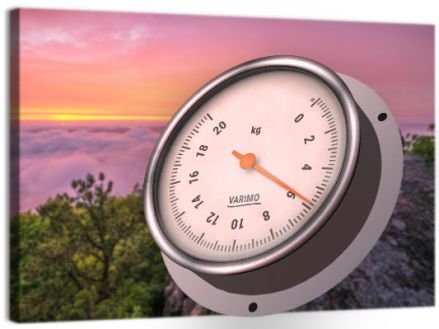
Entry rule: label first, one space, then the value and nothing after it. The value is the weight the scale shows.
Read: 5.8 kg
